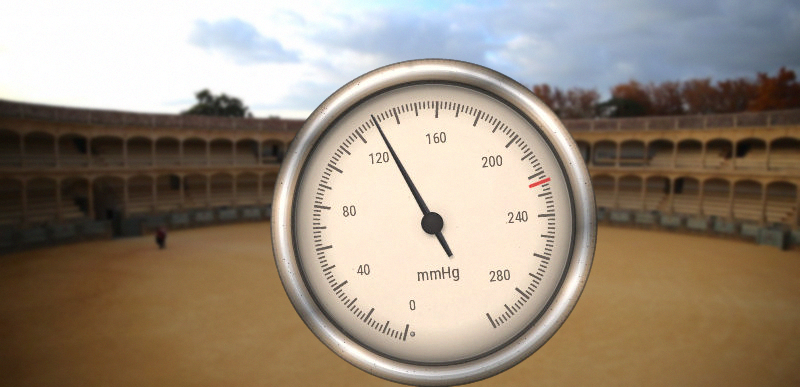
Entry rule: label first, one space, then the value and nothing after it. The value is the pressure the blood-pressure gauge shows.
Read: 130 mmHg
